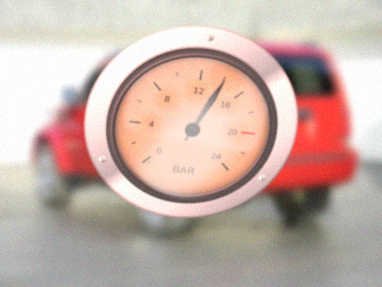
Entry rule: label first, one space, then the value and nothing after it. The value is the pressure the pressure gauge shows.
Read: 14 bar
